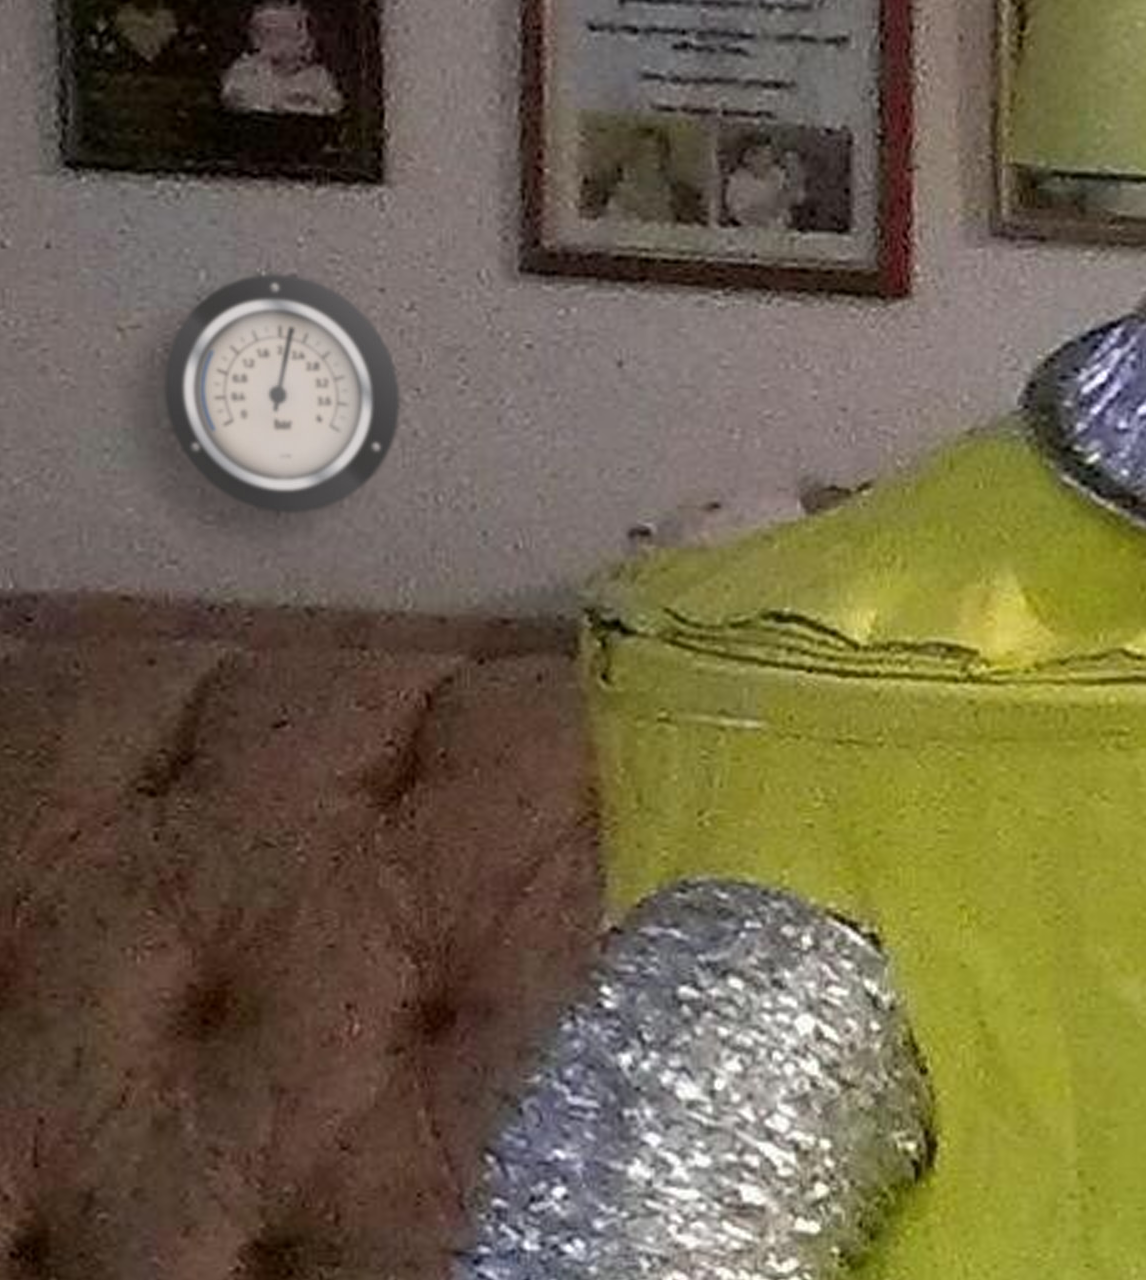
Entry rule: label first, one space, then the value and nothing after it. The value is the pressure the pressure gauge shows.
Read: 2.2 bar
